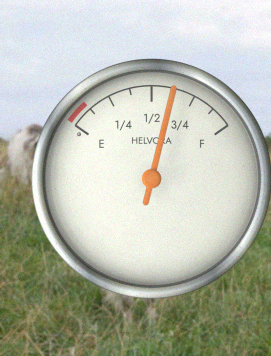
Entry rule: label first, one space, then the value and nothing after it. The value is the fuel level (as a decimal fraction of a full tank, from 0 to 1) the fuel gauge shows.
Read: 0.625
